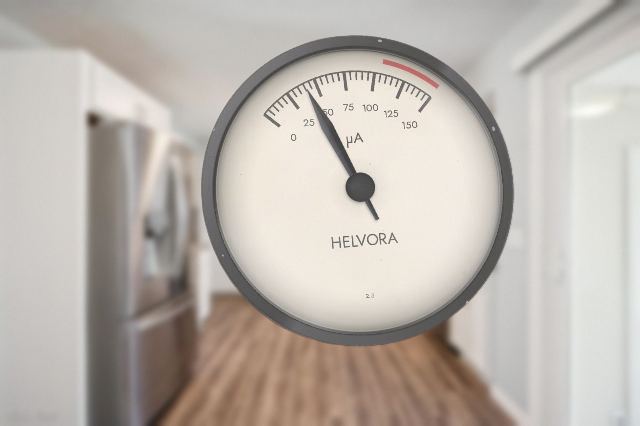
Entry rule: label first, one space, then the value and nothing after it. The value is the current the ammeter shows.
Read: 40 µA
